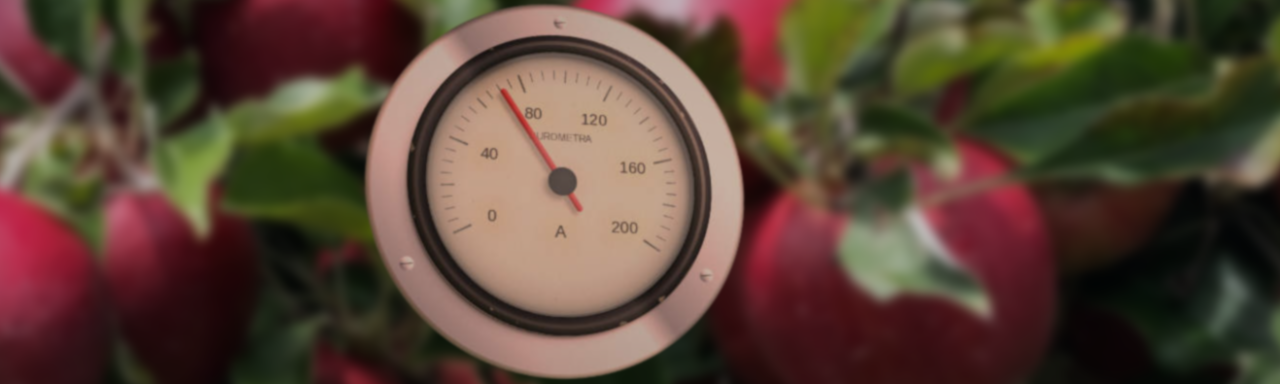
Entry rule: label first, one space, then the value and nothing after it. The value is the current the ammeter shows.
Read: 70 A
